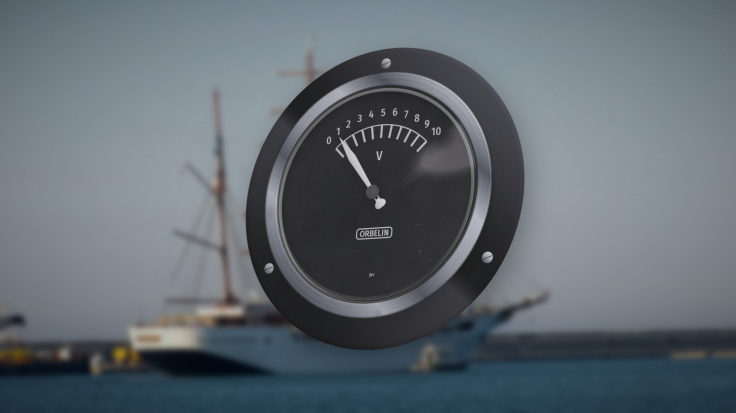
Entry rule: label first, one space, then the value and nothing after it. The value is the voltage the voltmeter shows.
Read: 1 V
